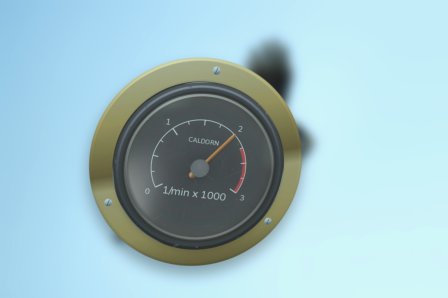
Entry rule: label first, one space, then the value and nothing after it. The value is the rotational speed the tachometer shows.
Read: 2000 rpm
